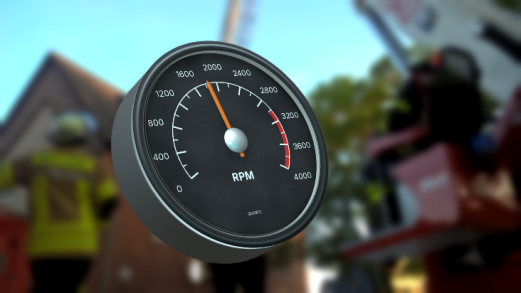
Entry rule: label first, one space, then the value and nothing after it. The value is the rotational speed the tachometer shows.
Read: 1800 rpm
